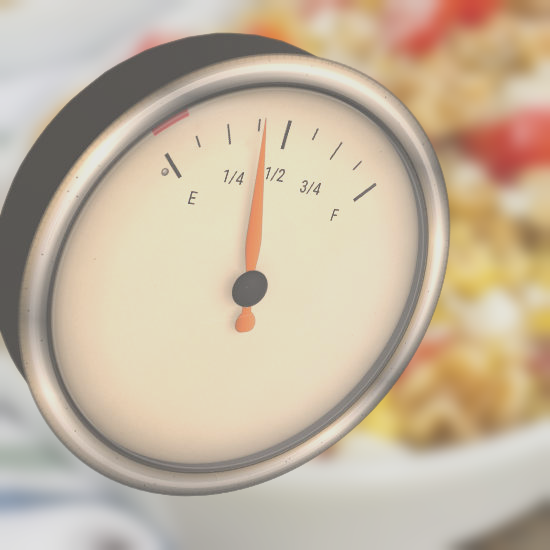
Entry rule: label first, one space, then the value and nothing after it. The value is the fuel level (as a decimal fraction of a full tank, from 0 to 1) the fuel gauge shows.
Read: 0.375
